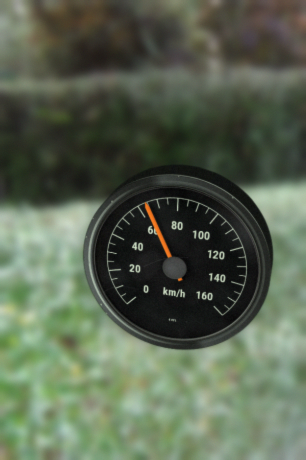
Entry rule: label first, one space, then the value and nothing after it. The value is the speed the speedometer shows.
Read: 65 km/h
